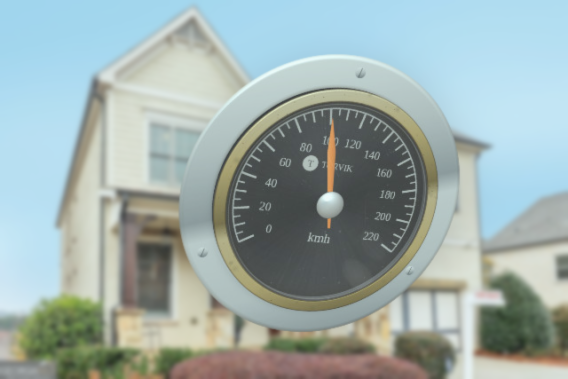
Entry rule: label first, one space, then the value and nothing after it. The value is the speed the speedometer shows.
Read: 100 km/h
